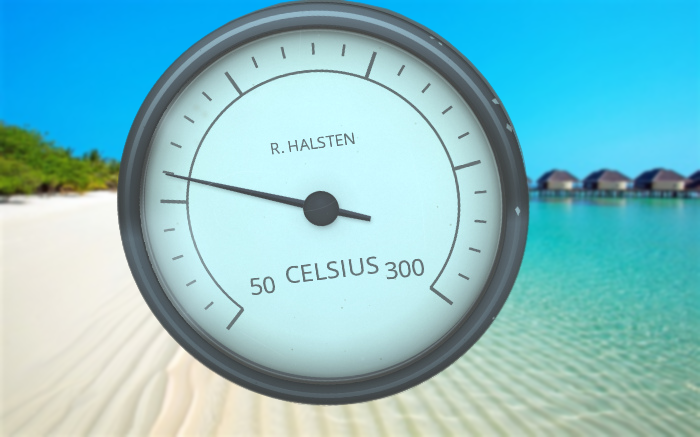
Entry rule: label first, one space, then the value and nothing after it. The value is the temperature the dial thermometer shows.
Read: 110 °C
